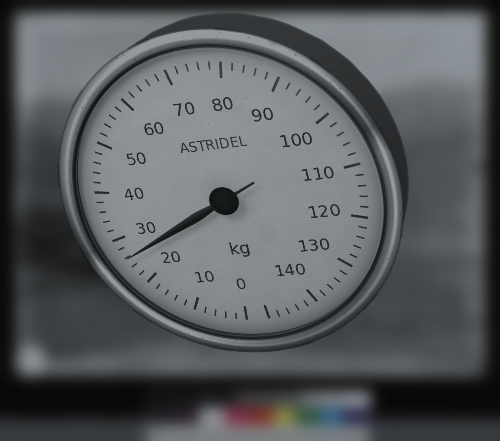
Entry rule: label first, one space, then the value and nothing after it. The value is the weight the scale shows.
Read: 26 kg
